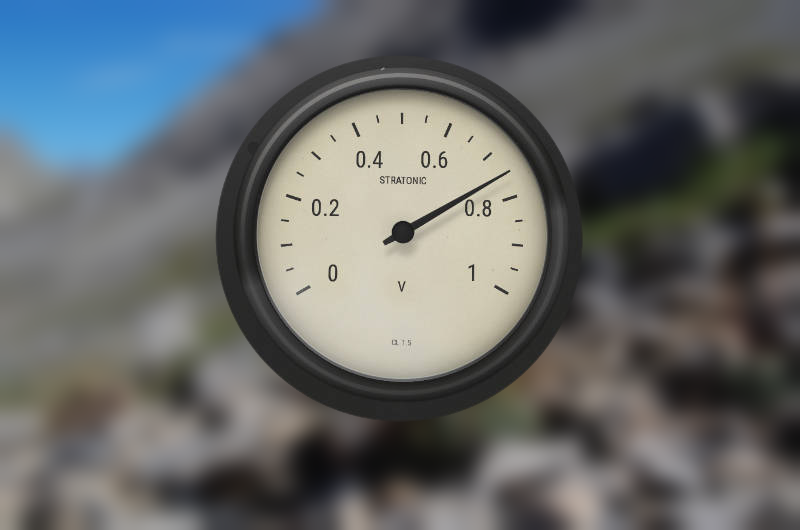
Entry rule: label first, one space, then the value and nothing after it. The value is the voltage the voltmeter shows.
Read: 0.75 V
